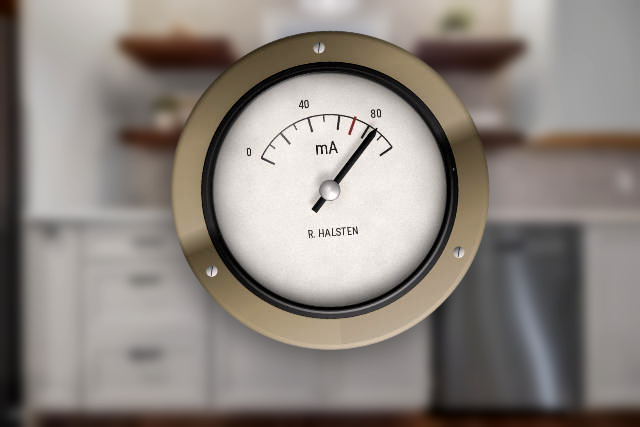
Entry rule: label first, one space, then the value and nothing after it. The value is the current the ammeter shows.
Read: 85 mA
